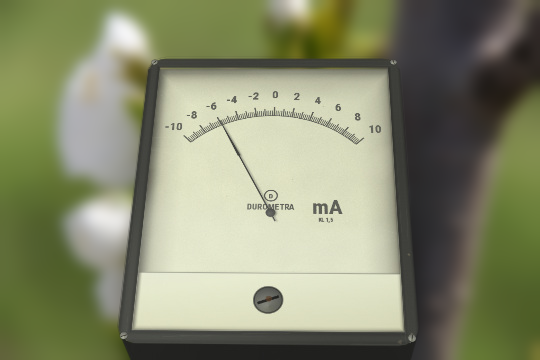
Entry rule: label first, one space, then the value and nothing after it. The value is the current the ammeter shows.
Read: -6 mA
